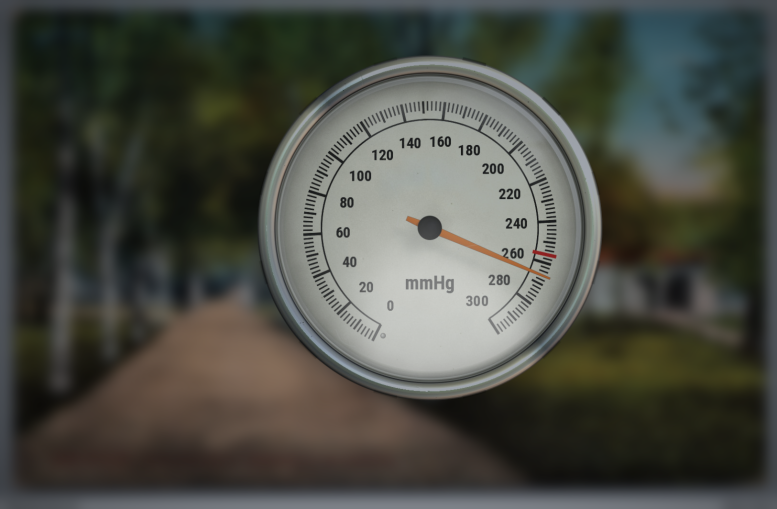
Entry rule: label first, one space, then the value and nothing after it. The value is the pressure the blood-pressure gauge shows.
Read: 266 mmHg
